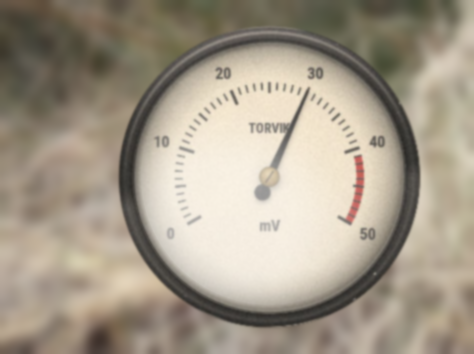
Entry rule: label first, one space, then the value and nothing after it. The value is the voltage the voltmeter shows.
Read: 30 mV
